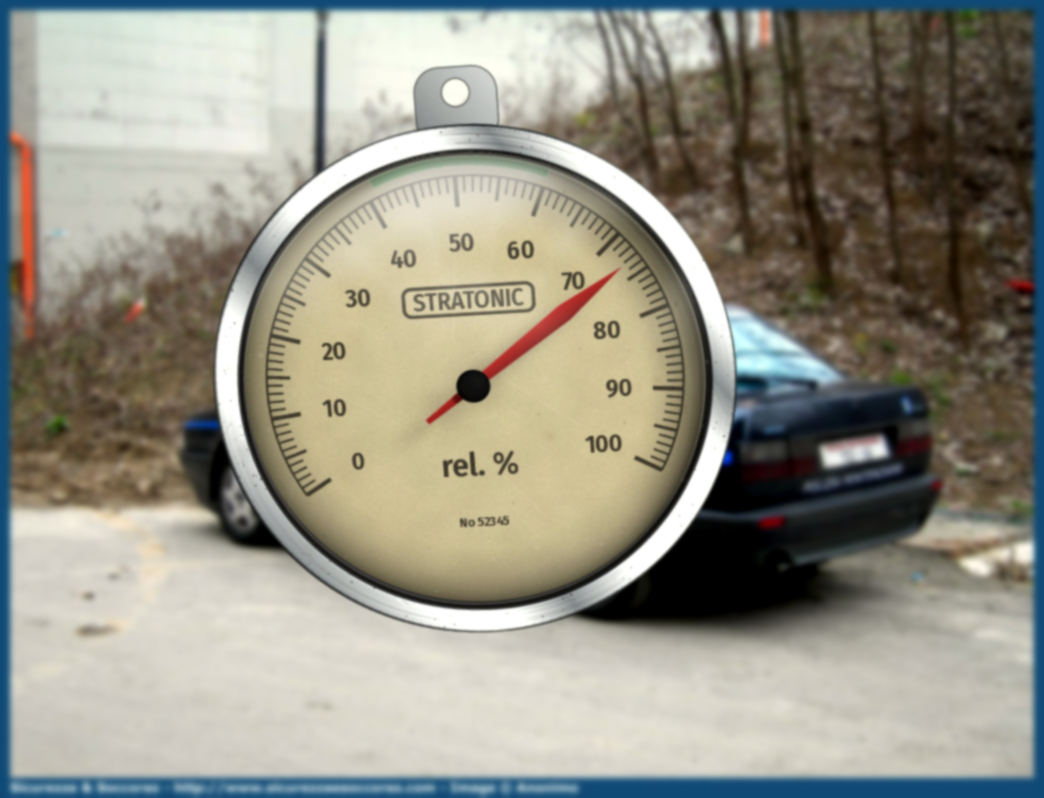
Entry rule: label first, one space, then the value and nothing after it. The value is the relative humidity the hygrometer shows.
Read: 73 %
